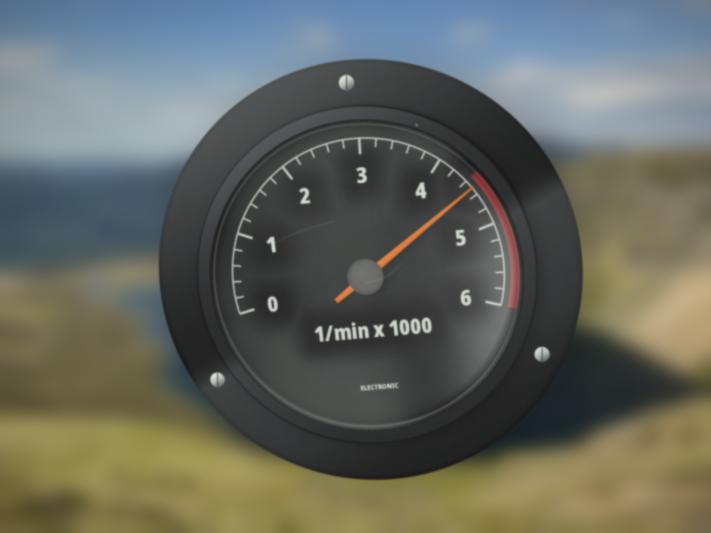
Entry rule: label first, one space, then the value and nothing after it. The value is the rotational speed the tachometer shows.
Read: 4500 rpm
